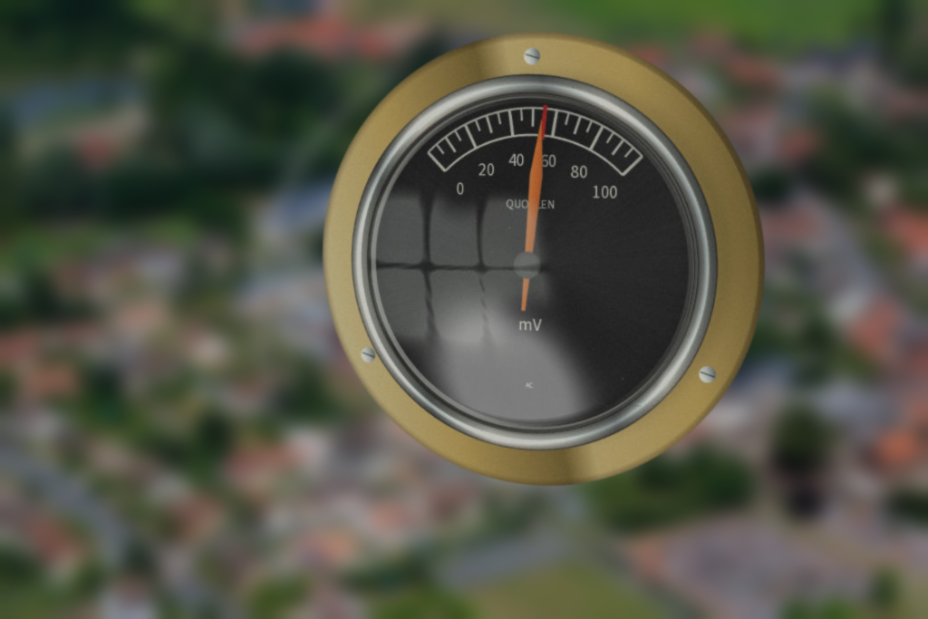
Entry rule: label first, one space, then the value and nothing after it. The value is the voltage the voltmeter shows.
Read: 55 mV
